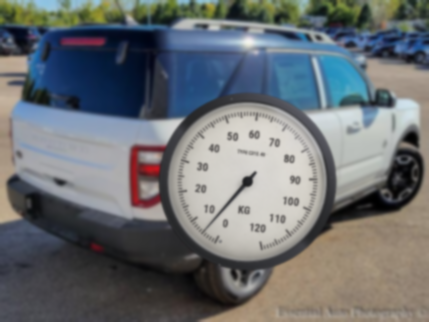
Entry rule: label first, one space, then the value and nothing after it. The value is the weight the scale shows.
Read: 5 kg
